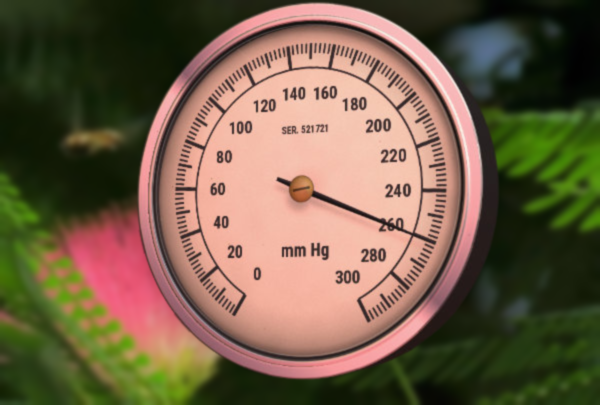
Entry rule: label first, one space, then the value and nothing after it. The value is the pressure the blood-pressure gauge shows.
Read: 260 mmHg
